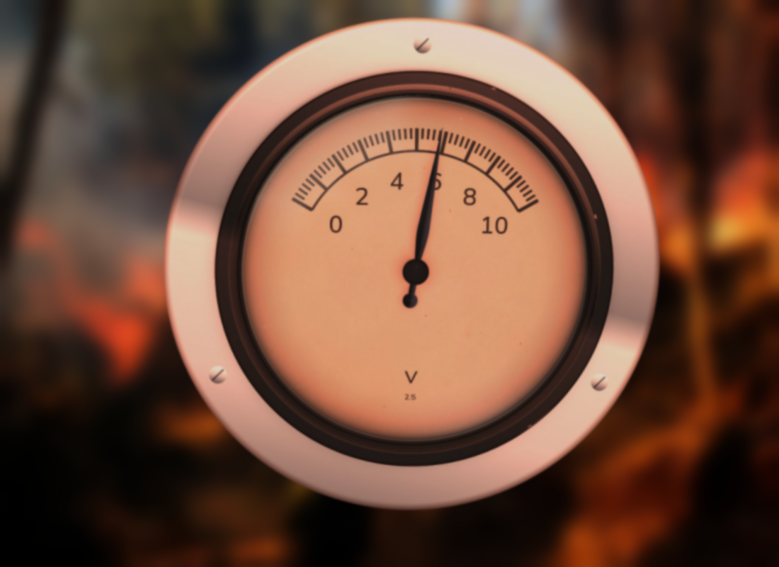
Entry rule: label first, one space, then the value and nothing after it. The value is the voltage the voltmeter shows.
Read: 5.8 V
